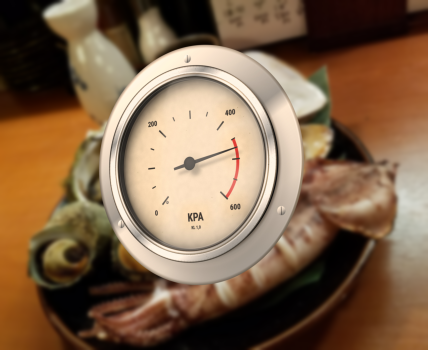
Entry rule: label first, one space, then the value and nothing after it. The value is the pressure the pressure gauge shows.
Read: 475 kPa
